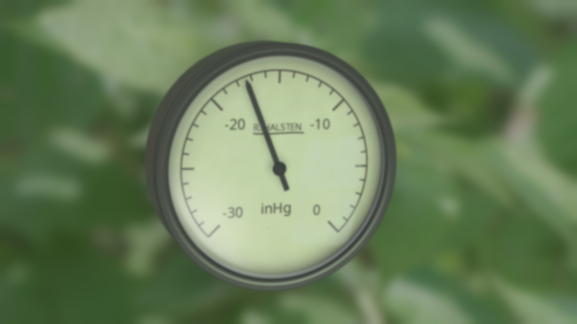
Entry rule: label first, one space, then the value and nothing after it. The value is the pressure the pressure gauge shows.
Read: -17.5 inHg
